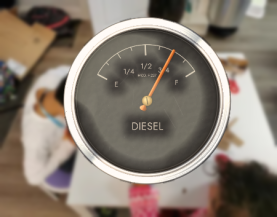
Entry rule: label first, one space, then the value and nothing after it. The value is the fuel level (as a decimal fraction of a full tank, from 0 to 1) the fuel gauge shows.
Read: 0.75
